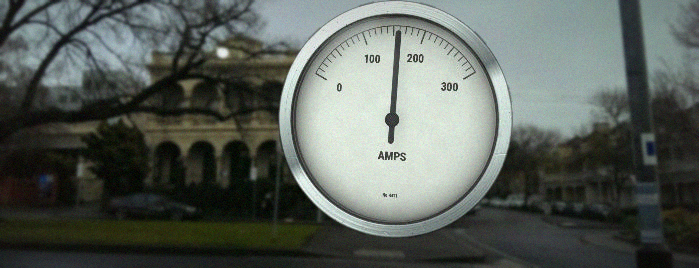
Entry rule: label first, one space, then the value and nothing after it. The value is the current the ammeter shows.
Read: 160 A
